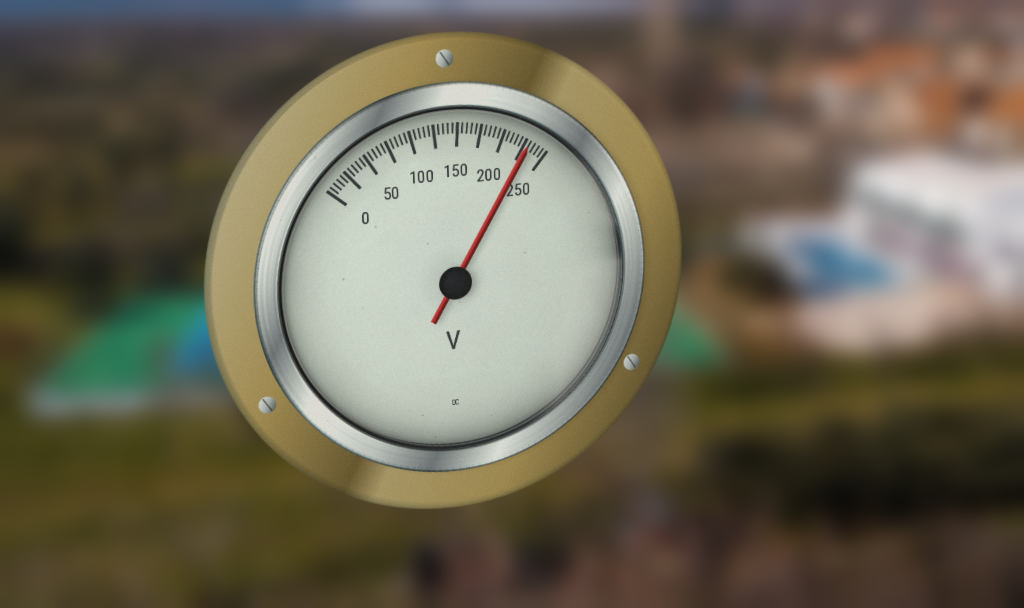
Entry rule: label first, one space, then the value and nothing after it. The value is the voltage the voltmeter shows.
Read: 225 V
